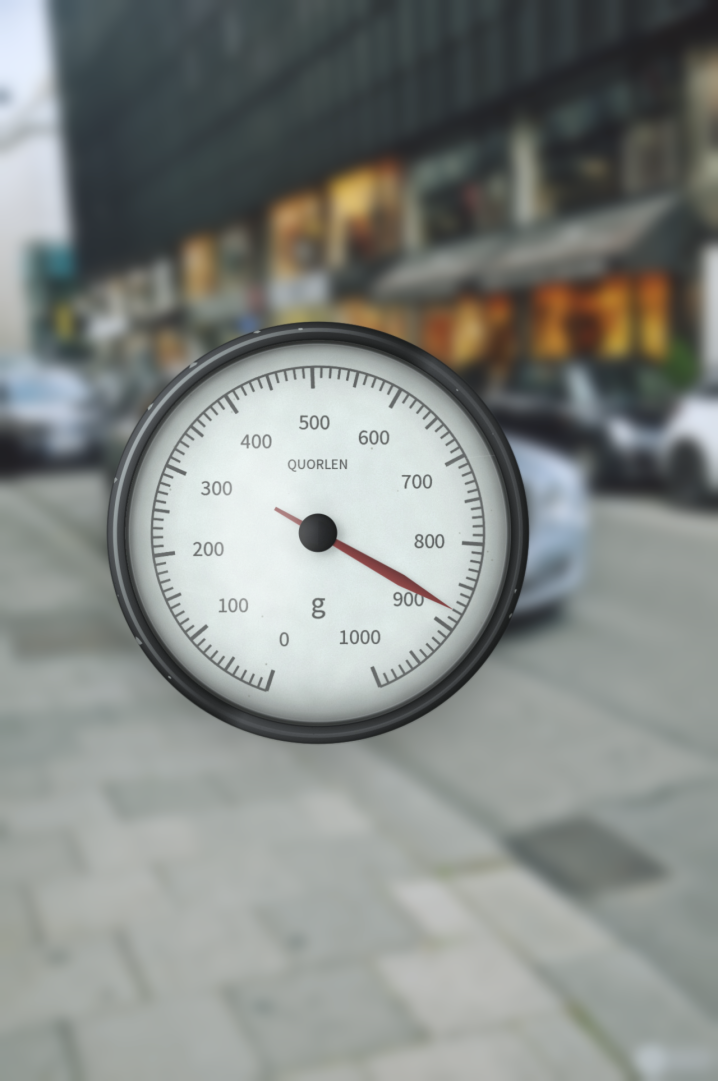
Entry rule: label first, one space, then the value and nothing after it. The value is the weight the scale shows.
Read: 880 g
